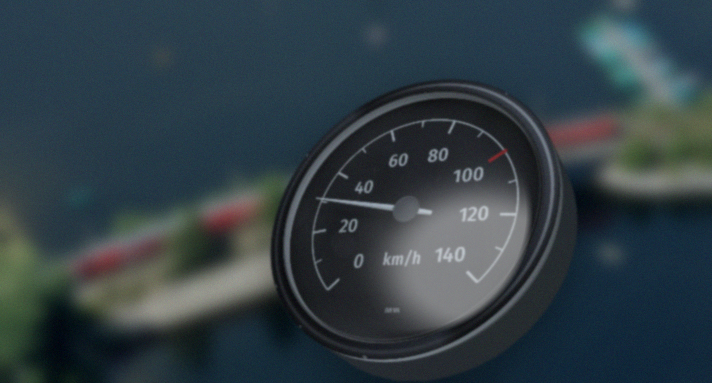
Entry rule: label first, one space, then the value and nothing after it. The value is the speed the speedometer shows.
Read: 30 km/h
